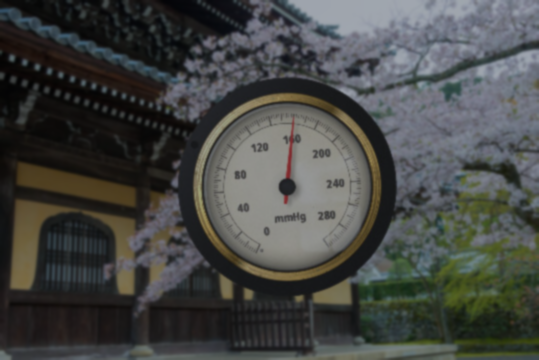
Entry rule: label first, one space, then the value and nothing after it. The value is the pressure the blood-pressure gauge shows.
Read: 160 mmHg
